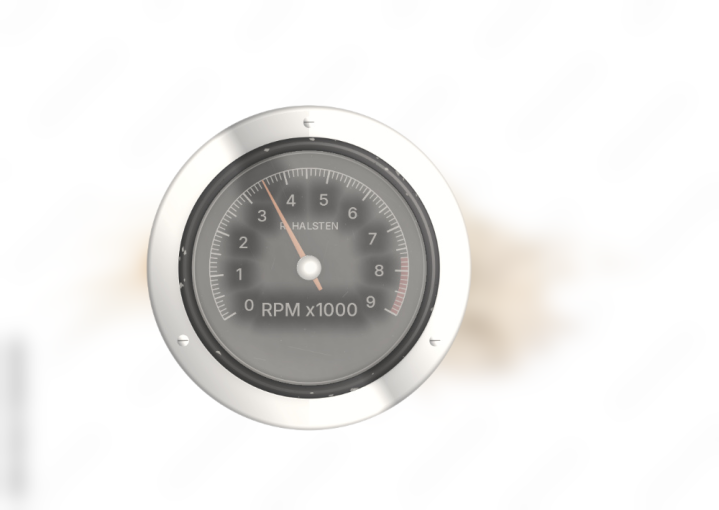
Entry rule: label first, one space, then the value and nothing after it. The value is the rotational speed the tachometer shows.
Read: 3500 rpm
